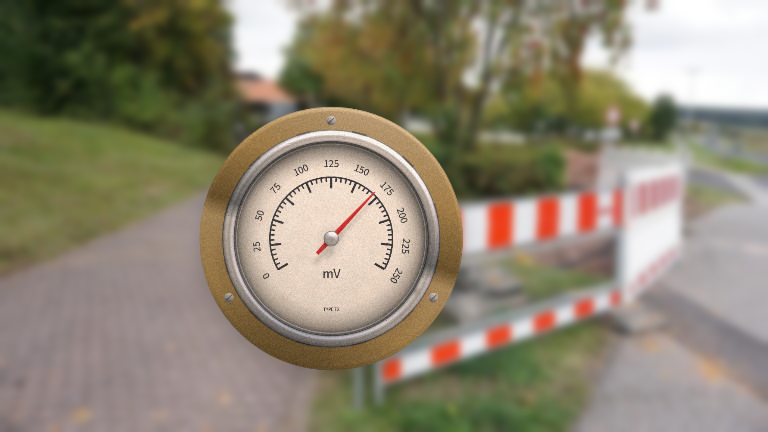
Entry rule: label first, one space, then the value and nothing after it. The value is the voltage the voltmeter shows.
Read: 170 mV
